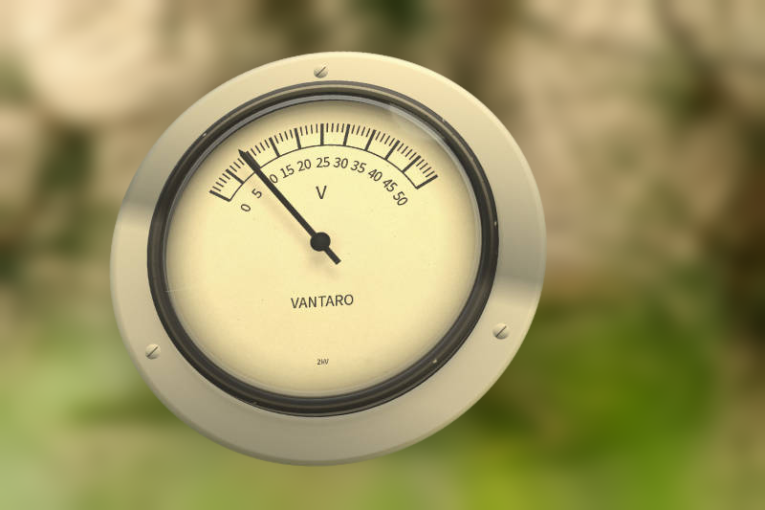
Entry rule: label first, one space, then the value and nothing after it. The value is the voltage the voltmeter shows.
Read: 9 V
